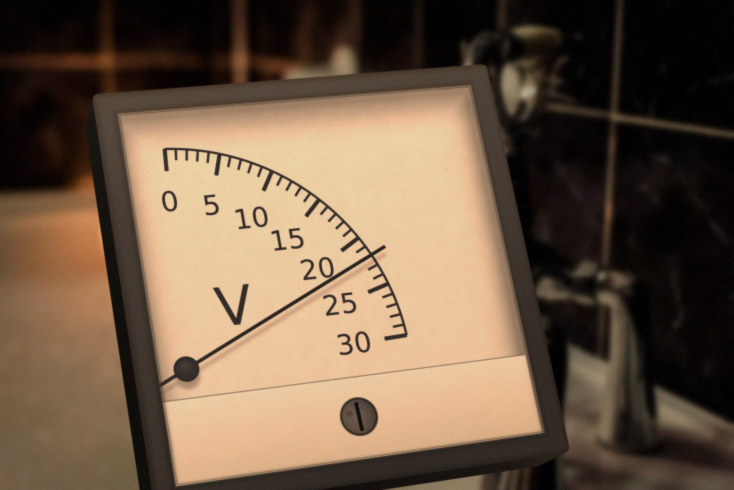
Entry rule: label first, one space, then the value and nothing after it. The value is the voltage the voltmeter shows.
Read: 22 V
